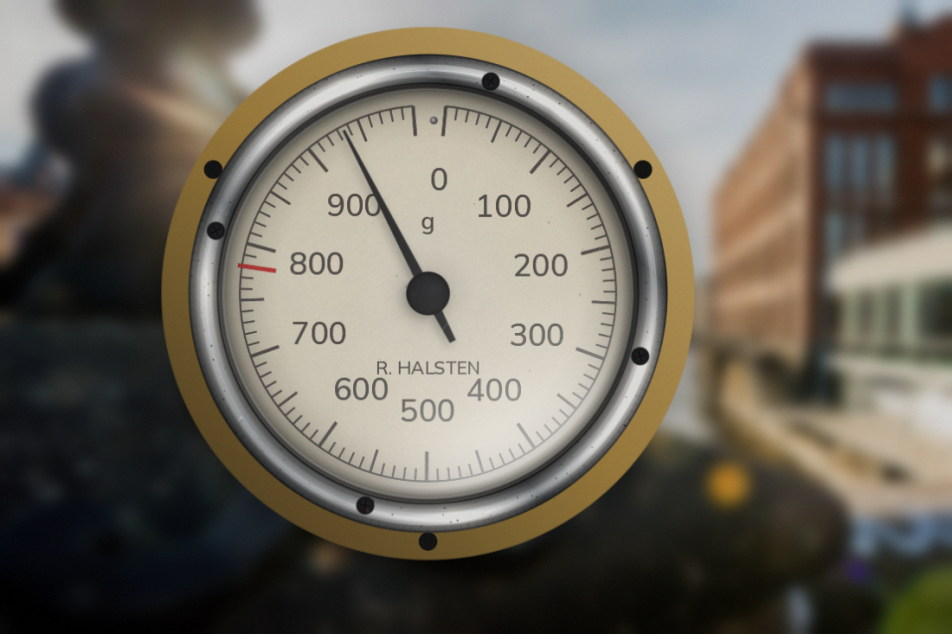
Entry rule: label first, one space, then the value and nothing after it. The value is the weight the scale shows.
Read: 935 g
